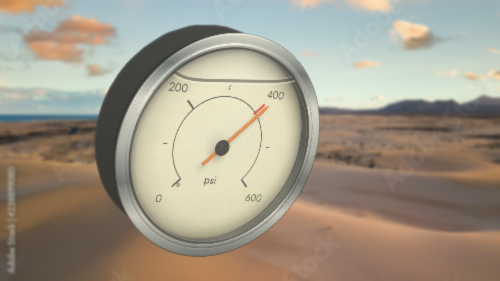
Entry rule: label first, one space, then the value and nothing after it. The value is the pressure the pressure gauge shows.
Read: 400 psi
